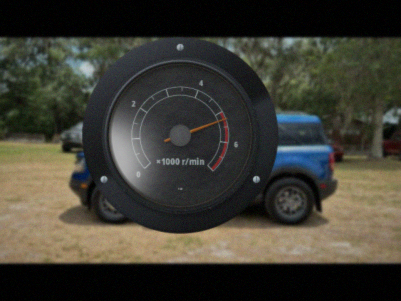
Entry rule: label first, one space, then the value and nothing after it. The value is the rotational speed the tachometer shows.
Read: 5250 rpm
